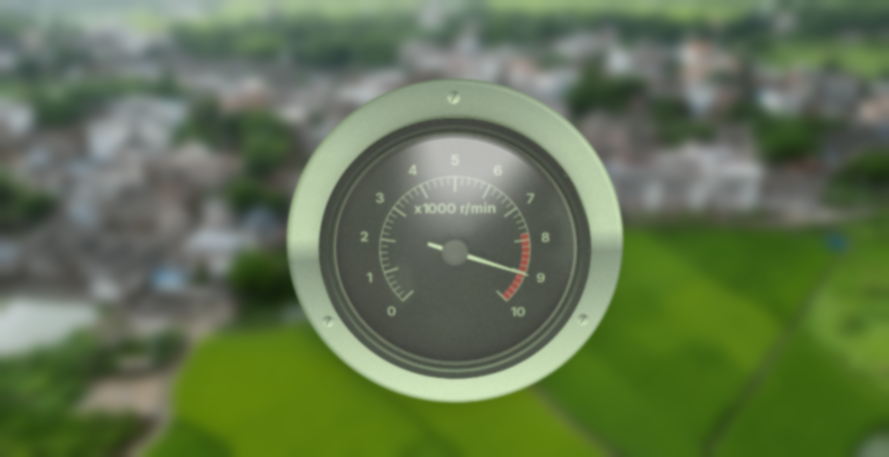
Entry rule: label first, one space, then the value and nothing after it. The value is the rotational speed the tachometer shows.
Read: 9000 rpm
